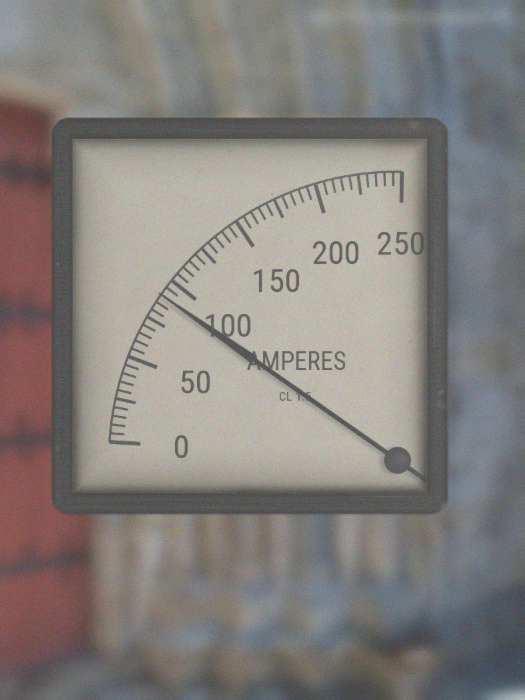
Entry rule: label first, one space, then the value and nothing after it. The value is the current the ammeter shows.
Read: 90 A
